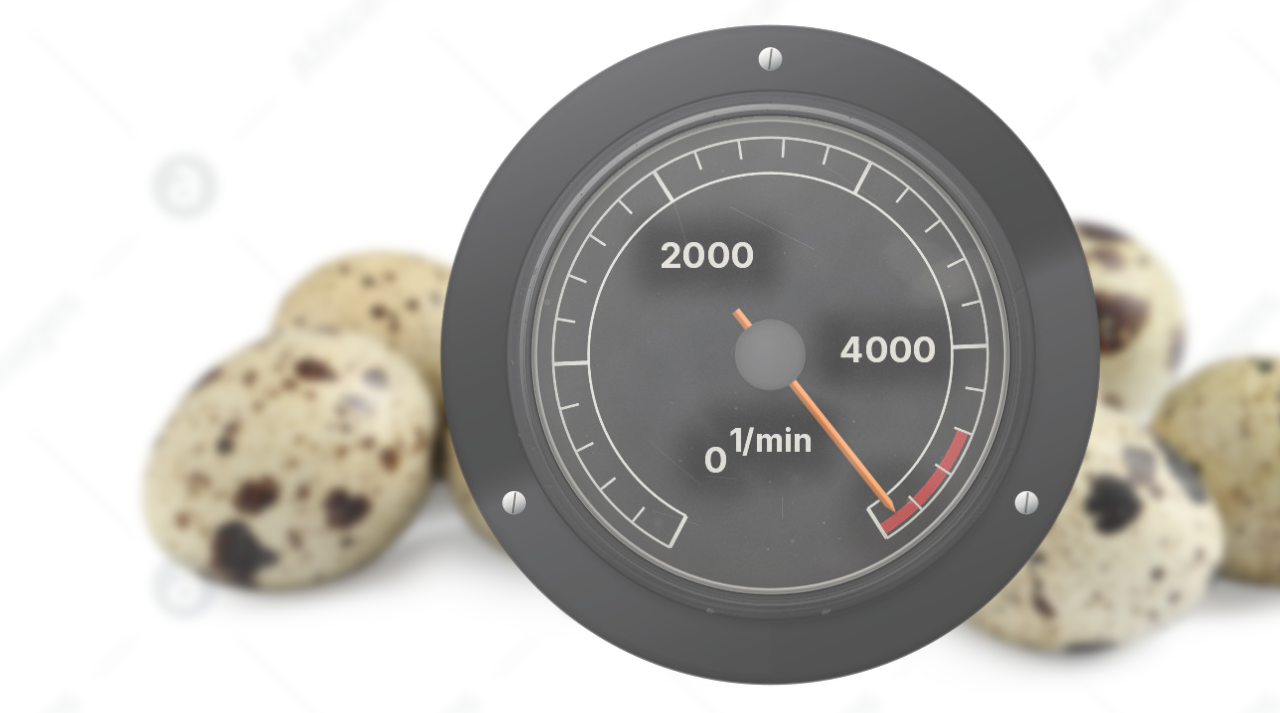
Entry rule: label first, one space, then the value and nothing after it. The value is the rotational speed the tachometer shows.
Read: 4900 rpm
